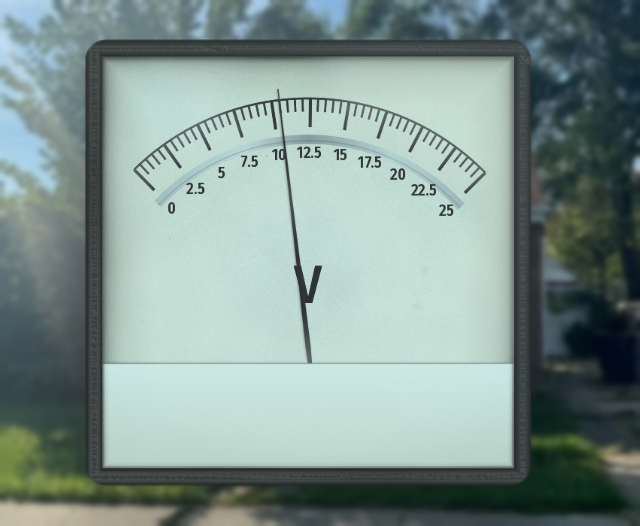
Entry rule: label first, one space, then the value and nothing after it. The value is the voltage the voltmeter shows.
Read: 10.5 V
